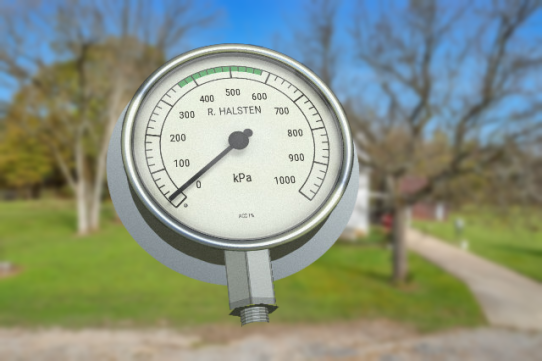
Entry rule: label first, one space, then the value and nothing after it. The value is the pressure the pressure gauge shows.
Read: 20 kPa
